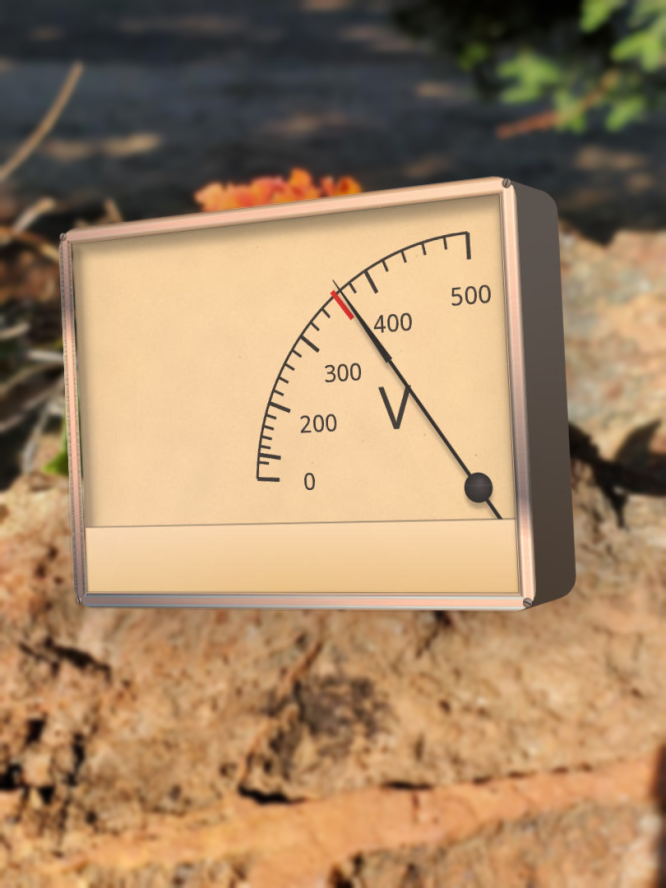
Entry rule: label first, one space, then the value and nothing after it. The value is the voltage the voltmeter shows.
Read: 370 V
